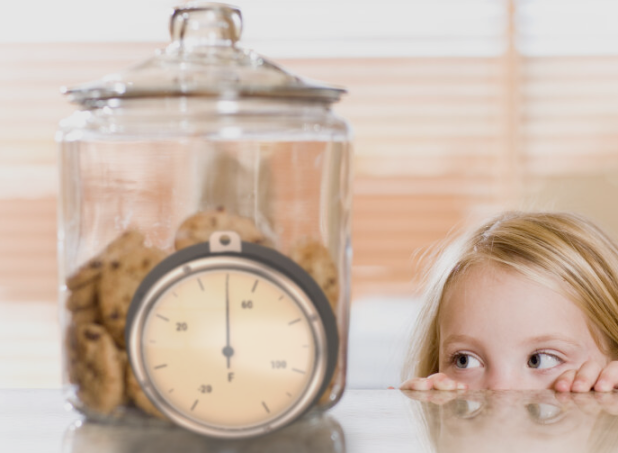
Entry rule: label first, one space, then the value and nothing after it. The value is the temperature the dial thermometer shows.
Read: 50 °F
